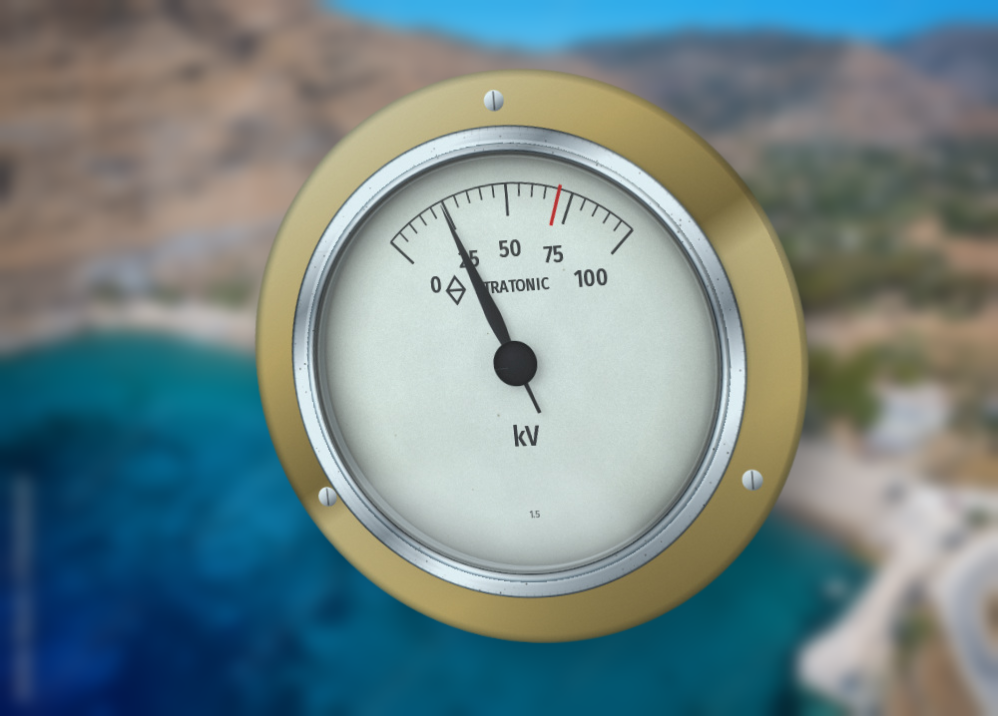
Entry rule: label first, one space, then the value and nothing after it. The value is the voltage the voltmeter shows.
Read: 25 kV
